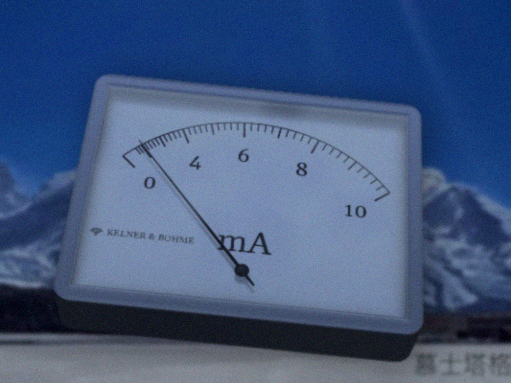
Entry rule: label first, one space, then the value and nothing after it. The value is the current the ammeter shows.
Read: 2 mA
